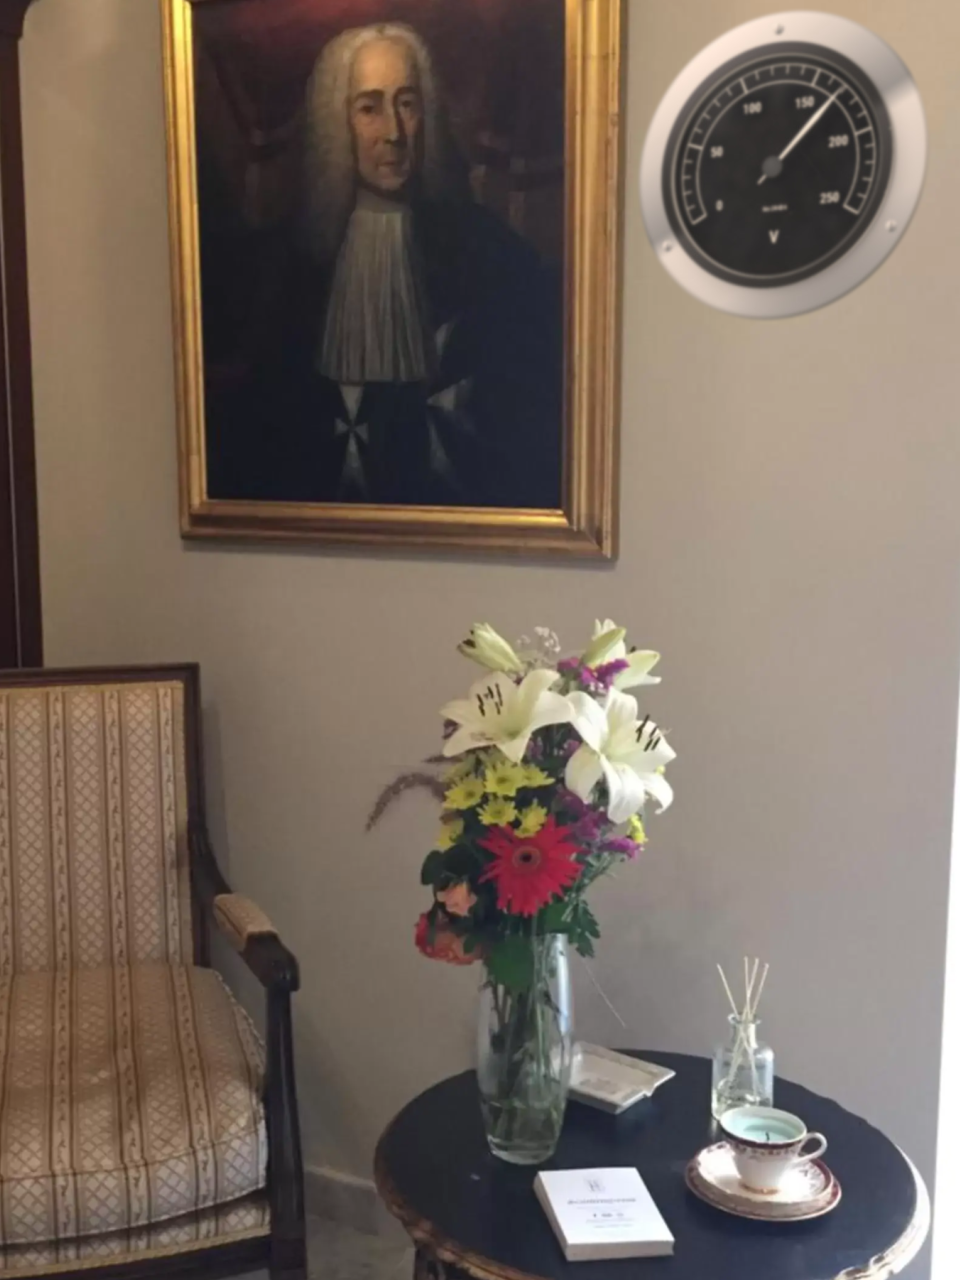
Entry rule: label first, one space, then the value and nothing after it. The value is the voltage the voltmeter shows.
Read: 170 V
